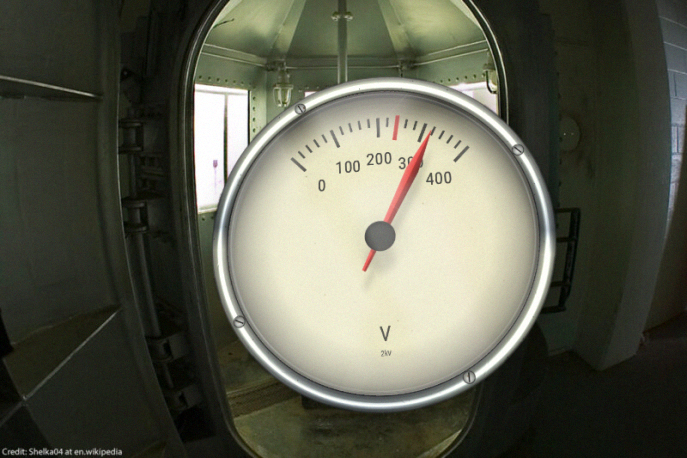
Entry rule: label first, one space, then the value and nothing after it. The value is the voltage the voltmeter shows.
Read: 320 V
